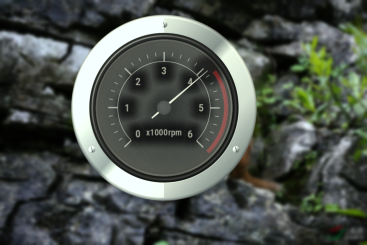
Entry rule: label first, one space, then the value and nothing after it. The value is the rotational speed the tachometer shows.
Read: 4100 rpm
